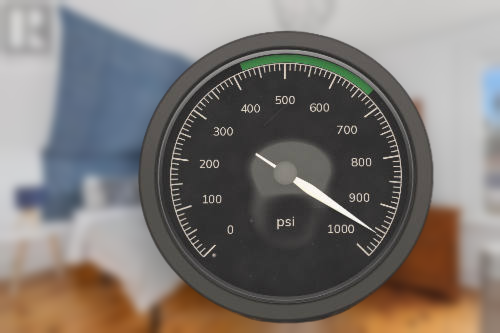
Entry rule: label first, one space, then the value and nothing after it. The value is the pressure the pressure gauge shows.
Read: 960 psi
